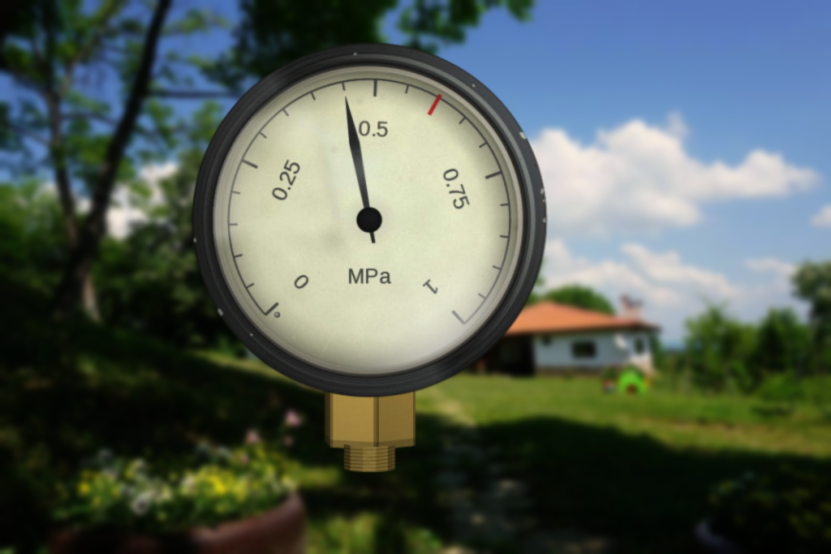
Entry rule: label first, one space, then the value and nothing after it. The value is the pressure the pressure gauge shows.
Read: 0.45 MPa
